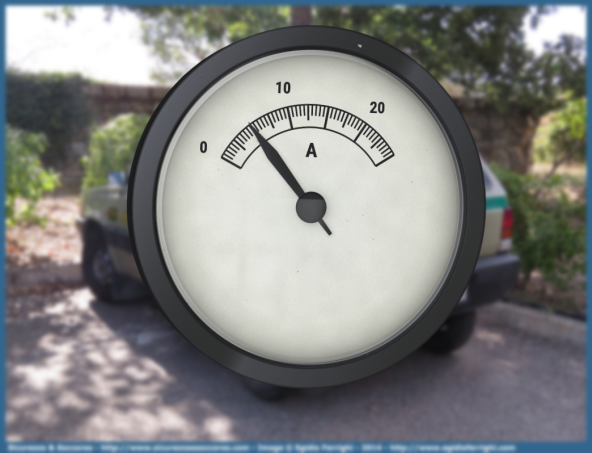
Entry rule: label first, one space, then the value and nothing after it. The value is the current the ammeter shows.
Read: 5 A
